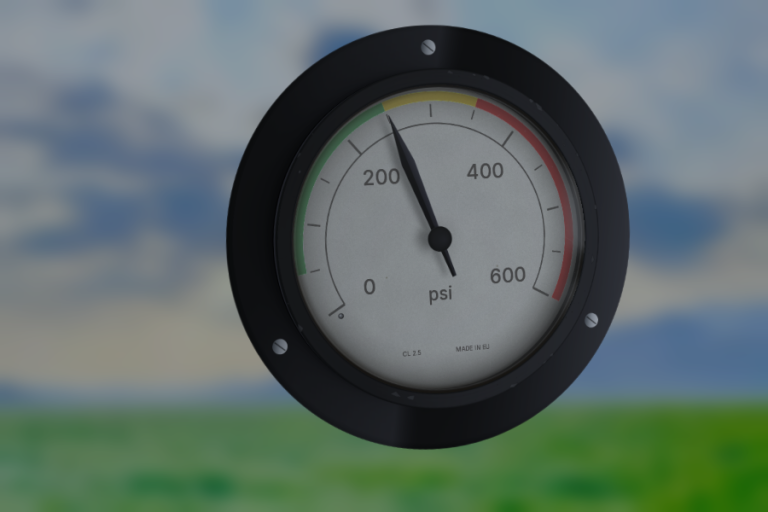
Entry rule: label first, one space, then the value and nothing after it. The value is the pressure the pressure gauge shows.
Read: 250 psi
